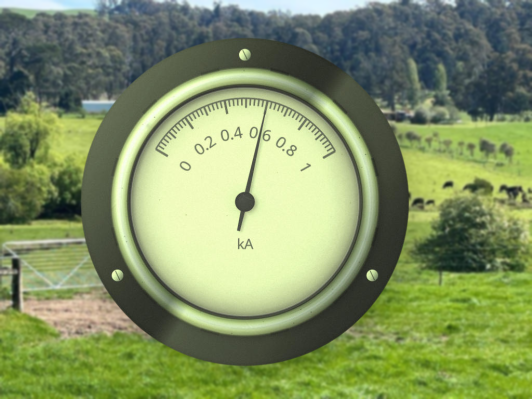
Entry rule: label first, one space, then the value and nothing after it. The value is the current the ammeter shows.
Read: 0.6 kA
